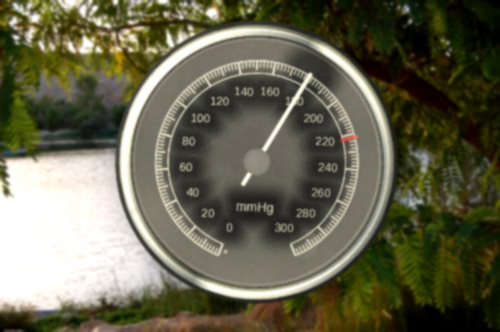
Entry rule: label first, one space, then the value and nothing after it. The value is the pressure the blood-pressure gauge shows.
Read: 180 mmHg
